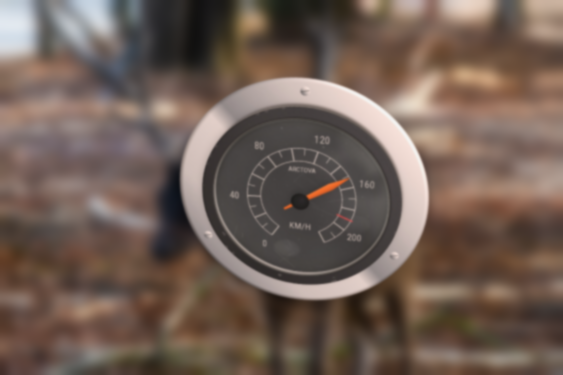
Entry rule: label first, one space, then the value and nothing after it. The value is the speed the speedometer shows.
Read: 150 km/h
